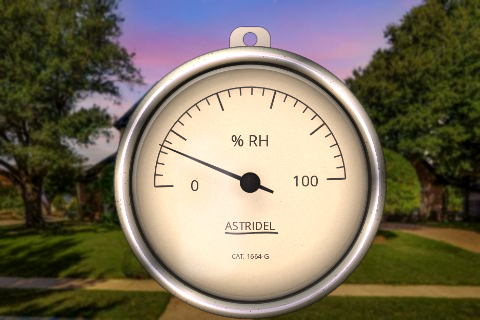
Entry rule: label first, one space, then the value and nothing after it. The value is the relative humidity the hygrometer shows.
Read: 14 %
